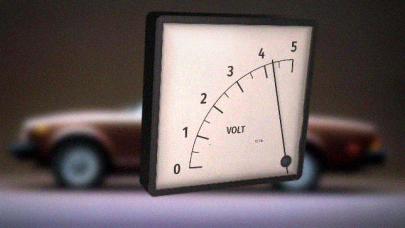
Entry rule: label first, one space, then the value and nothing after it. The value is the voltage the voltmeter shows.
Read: 4.25 V
